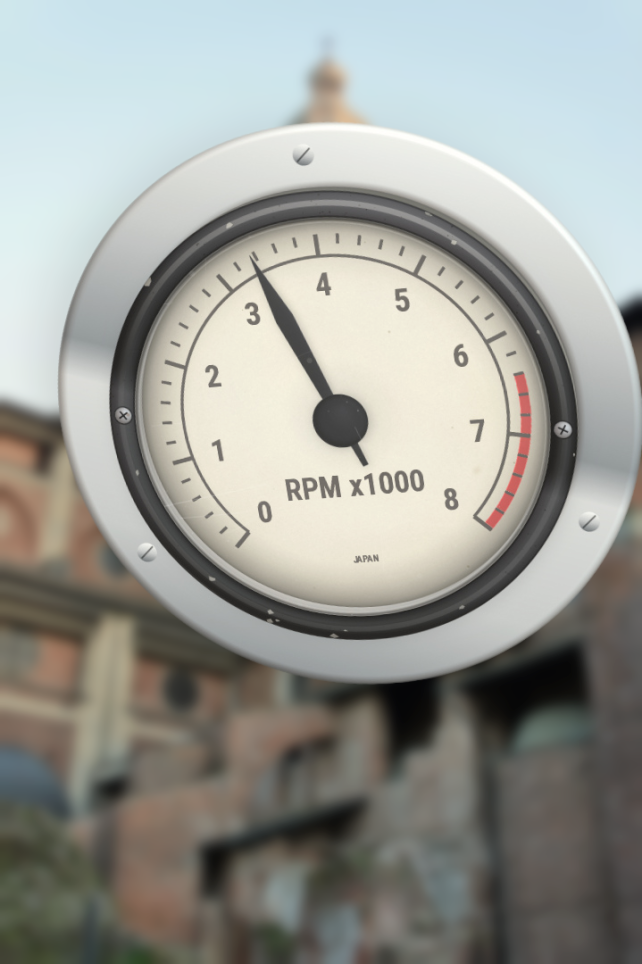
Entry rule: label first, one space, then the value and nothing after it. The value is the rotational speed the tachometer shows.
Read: 3400 rpm
